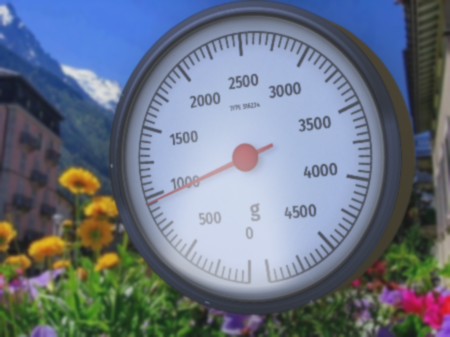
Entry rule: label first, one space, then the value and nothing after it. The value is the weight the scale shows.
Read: 950 g
